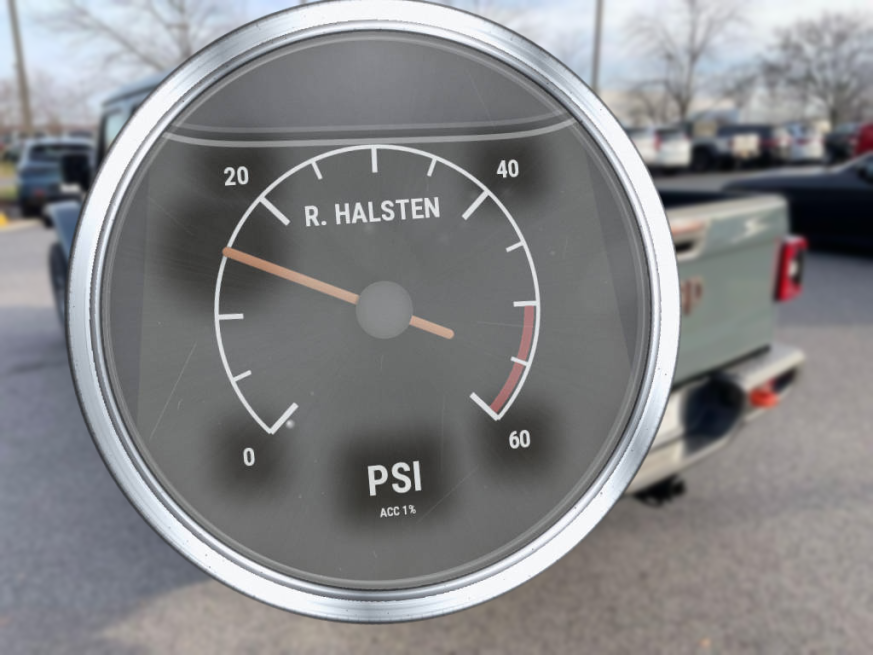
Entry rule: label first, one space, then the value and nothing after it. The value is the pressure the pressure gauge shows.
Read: 15 psi
